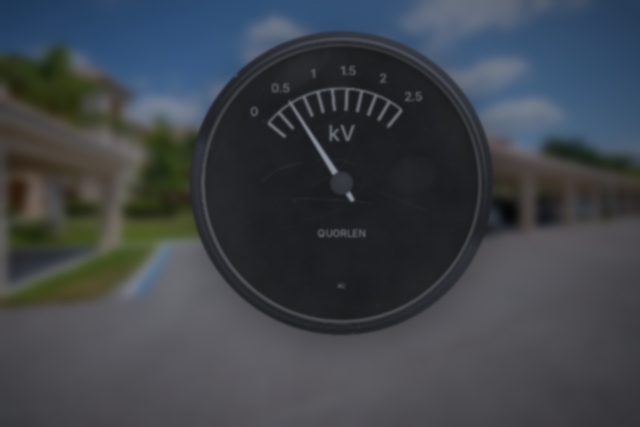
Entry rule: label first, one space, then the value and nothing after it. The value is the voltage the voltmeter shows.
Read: 0.5 kV
